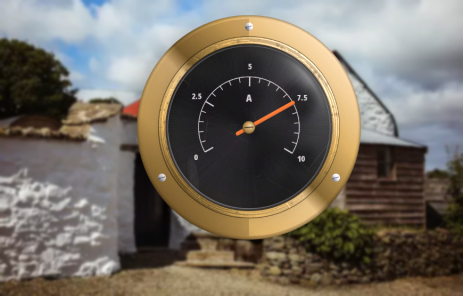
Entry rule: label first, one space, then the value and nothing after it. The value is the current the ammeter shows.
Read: 7.5 A
